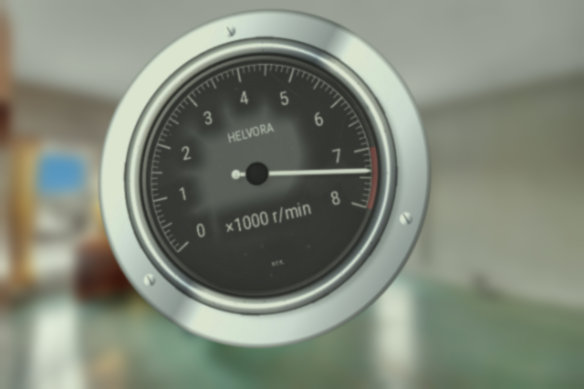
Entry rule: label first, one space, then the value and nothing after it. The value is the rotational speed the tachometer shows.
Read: 7400 rpm
